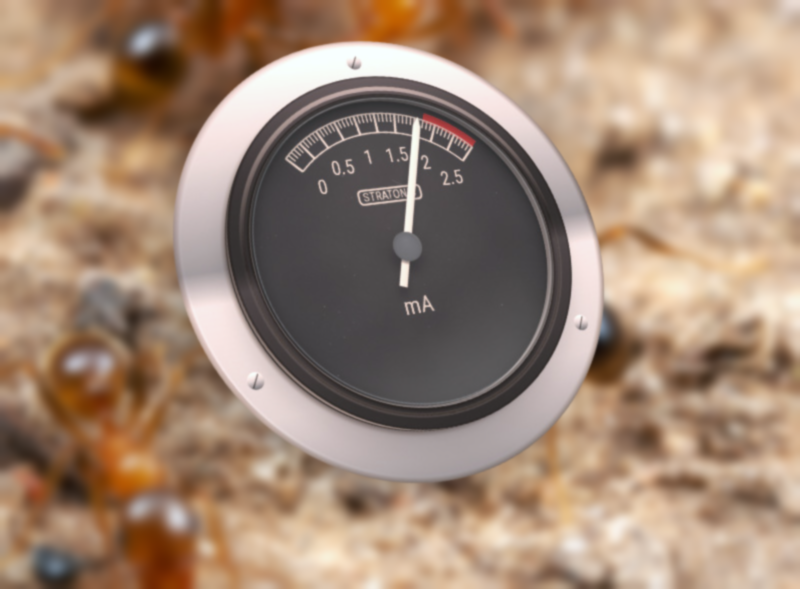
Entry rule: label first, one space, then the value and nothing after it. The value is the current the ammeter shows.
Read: 1.75 mA
